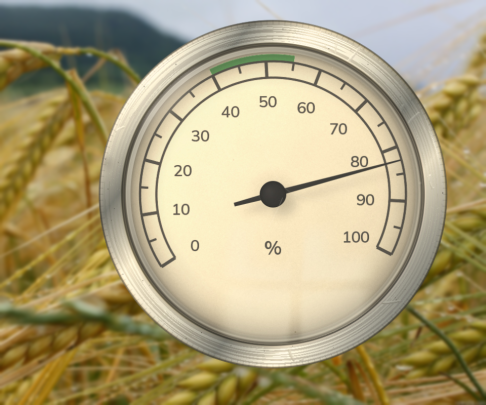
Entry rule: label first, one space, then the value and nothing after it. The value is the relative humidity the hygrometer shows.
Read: 82.5 %
